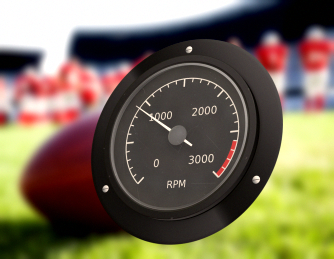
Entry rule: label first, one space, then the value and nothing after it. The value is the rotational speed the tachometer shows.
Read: 900 rpm
